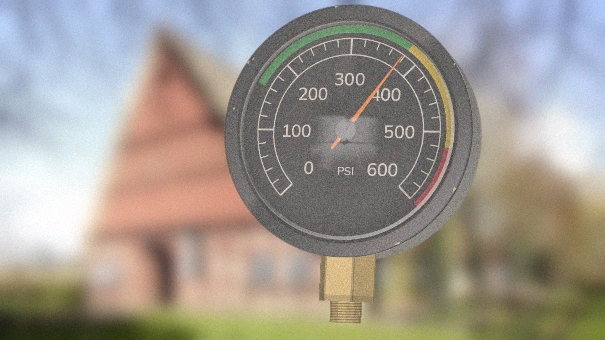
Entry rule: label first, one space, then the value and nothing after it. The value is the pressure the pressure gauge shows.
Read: 380 psi
